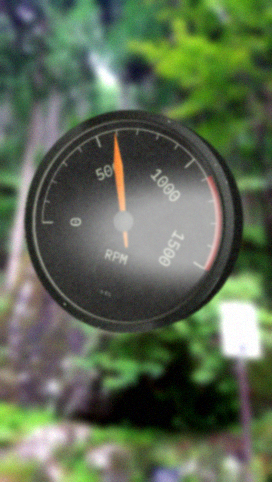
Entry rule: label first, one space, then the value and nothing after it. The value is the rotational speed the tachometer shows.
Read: 600 rpm
